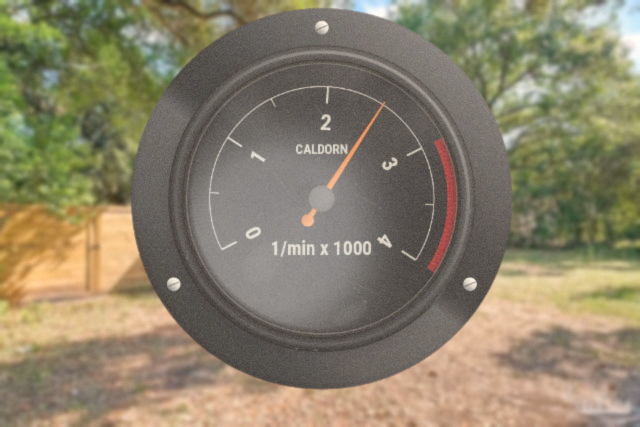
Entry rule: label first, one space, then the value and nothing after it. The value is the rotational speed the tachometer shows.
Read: 2500 rpm
